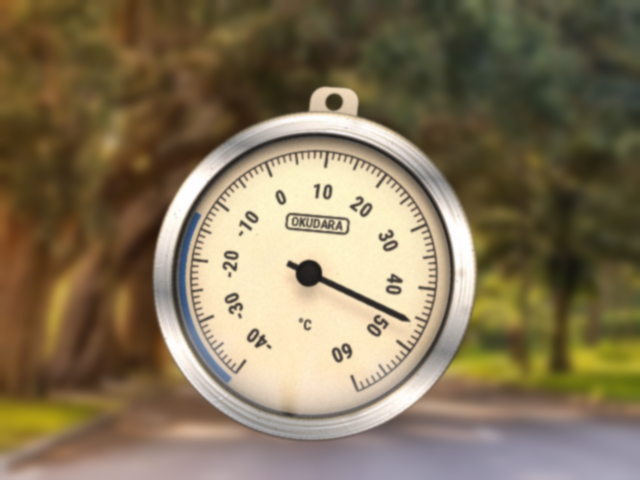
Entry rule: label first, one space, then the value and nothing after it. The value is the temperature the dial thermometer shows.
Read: 46 °C
